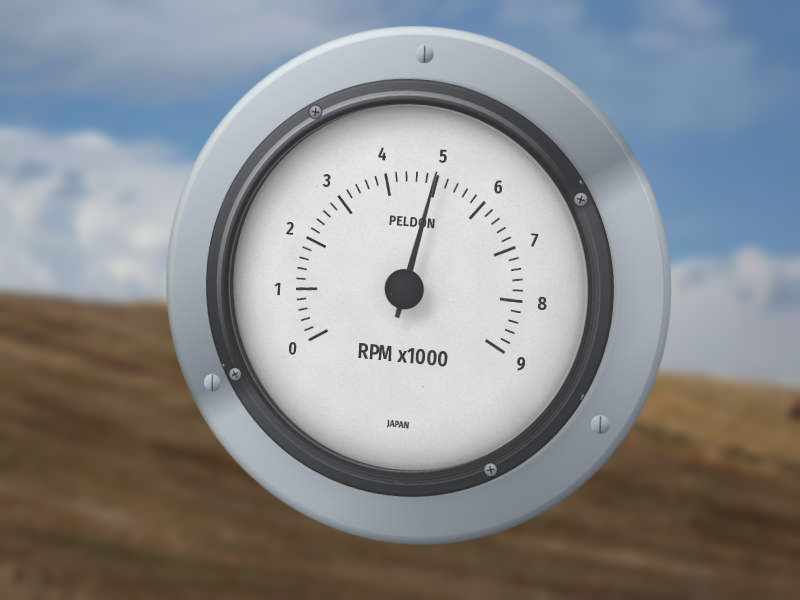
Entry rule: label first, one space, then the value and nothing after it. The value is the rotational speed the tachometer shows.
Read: 5000 rpm
